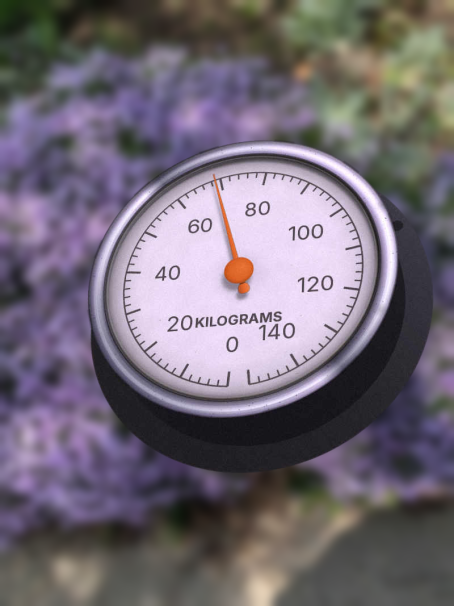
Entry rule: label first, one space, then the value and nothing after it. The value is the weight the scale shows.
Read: 69 kg
